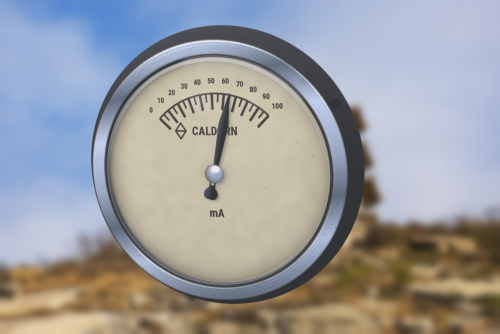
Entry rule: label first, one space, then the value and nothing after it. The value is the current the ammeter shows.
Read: 65 mA
